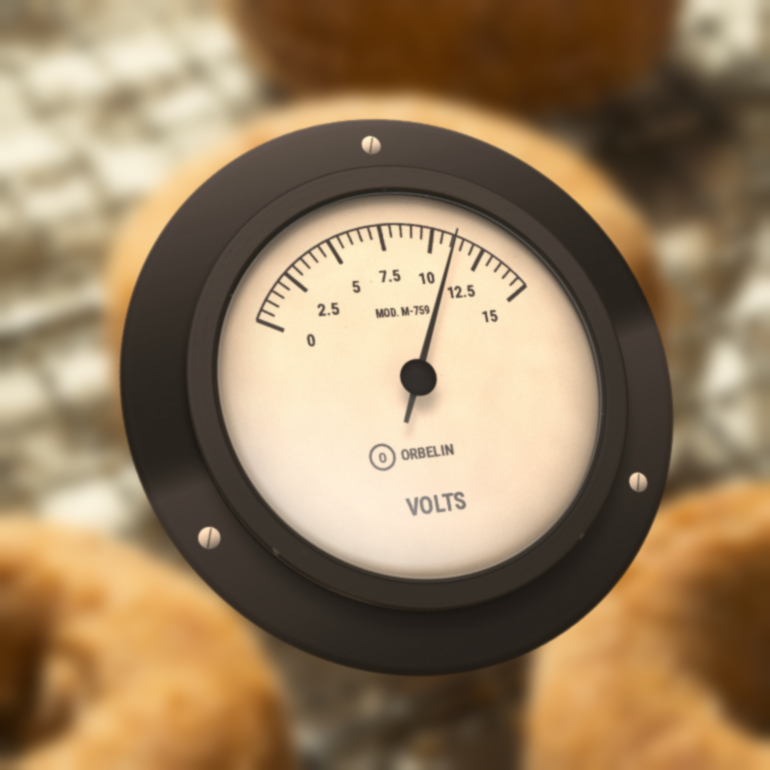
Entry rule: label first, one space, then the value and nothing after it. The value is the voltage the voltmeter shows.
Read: 11 V
